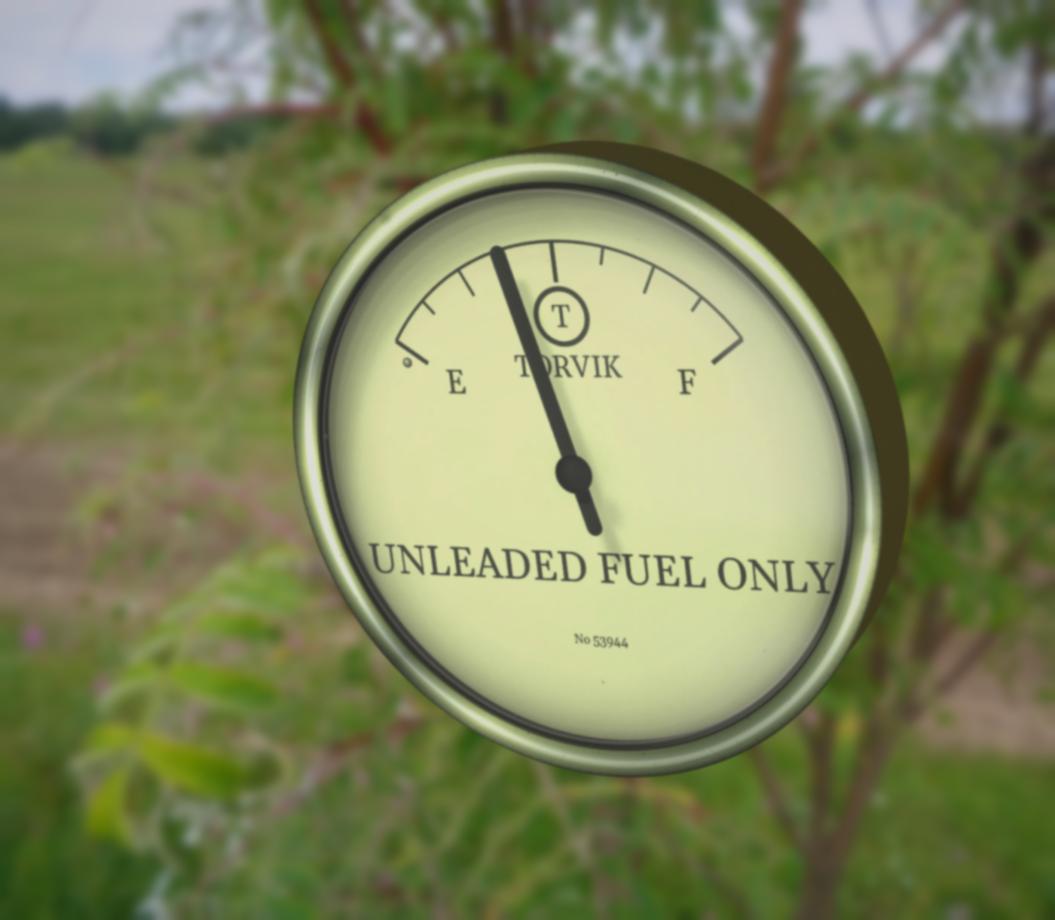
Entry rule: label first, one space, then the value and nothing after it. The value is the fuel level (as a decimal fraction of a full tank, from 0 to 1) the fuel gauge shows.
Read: 0.375
